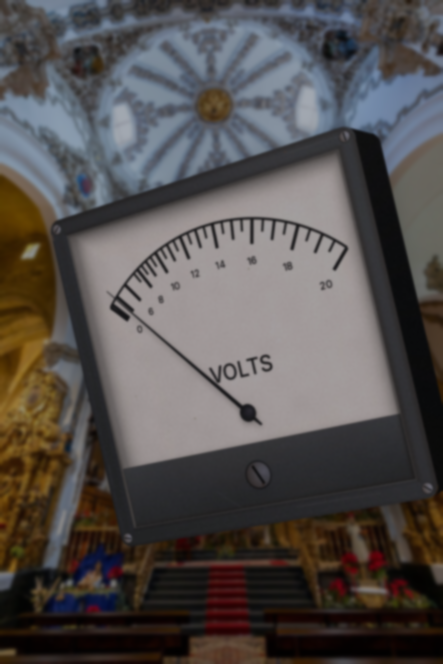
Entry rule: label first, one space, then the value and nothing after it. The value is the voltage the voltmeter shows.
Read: 4 V
